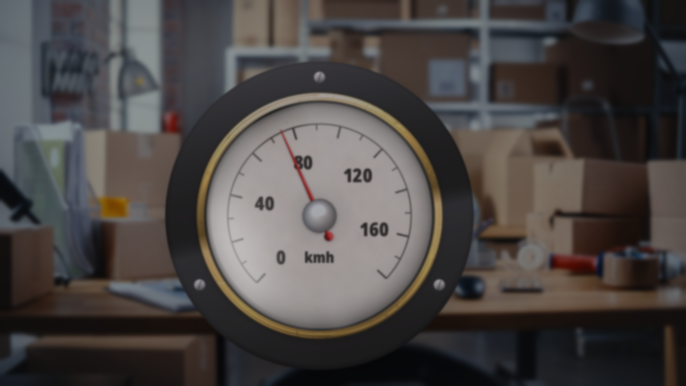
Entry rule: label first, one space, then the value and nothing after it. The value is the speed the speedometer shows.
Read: 75 km/h
